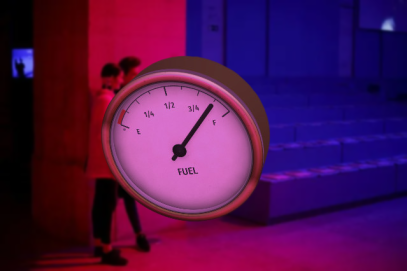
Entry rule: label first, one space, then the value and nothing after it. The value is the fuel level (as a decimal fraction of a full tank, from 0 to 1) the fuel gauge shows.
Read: 0.875
